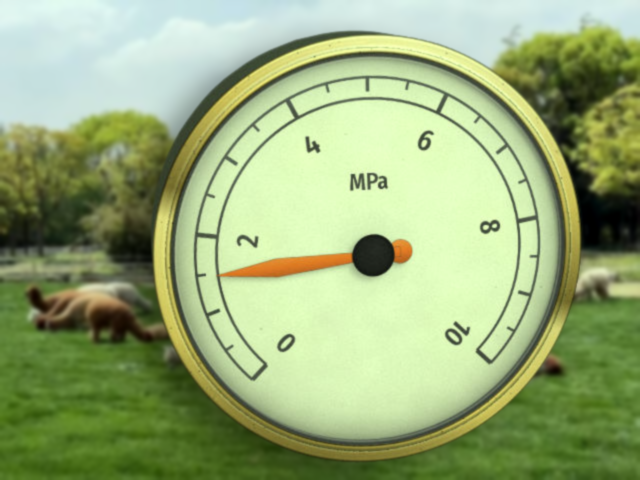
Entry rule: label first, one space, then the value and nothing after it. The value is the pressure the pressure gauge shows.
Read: 1.5 MPa
